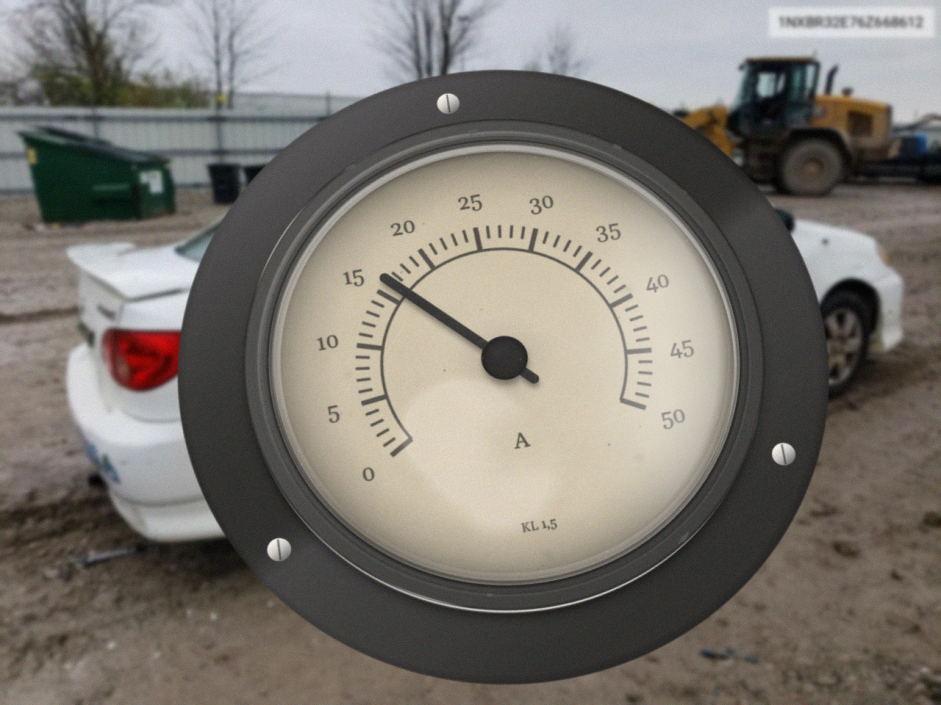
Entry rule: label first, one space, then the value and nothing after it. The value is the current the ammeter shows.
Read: 16 A
